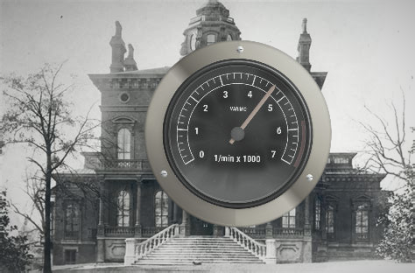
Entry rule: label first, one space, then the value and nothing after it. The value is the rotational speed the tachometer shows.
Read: 4600 rpm
